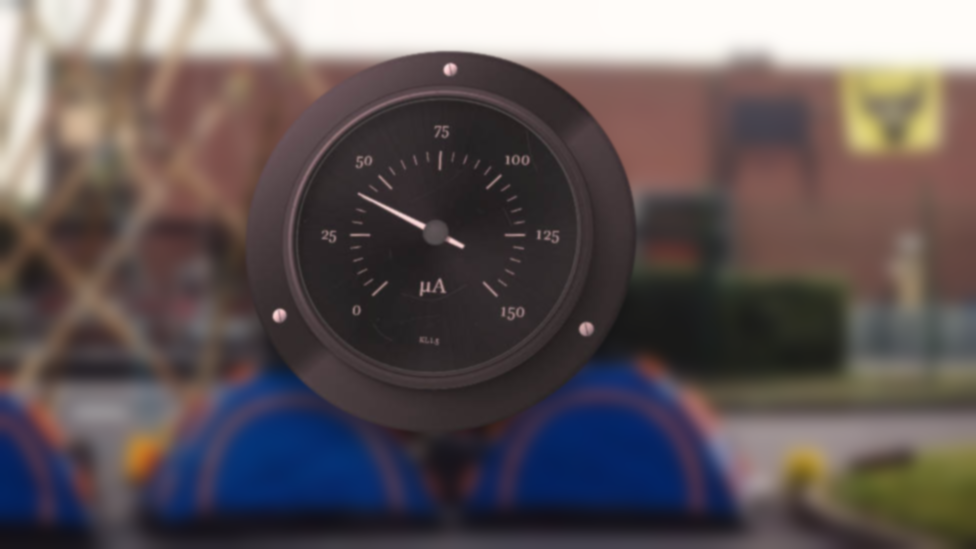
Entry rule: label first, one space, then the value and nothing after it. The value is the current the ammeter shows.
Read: 40 µA
